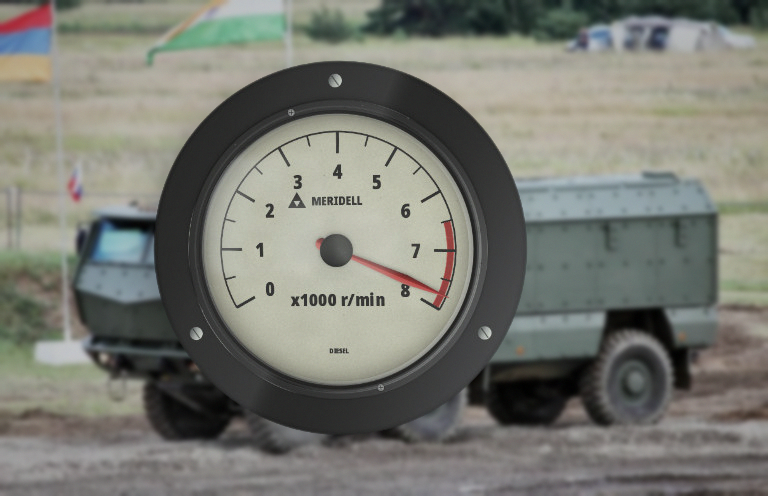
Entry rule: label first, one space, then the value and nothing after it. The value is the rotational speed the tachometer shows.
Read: 7750 rpm
